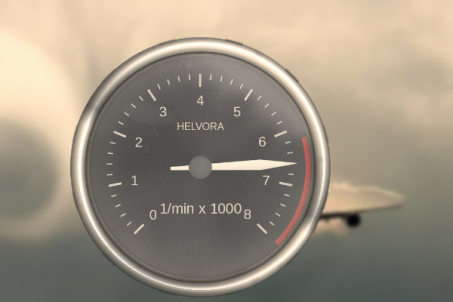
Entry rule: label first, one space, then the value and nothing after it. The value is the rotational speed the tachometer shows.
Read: 6600 rpm
